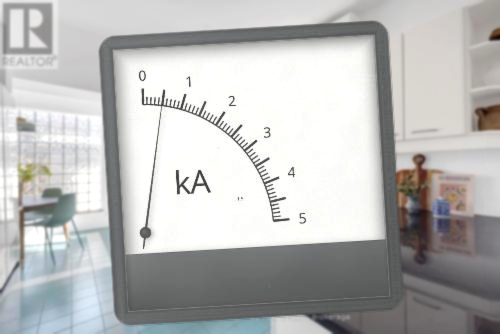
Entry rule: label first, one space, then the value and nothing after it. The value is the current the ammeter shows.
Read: 0.5 kA
